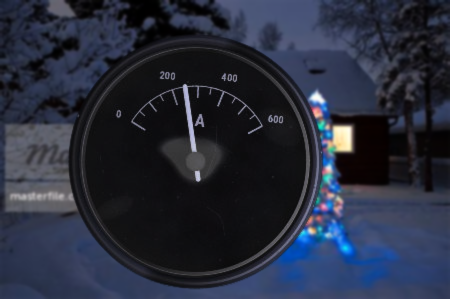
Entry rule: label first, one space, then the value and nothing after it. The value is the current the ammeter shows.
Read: 250 A
